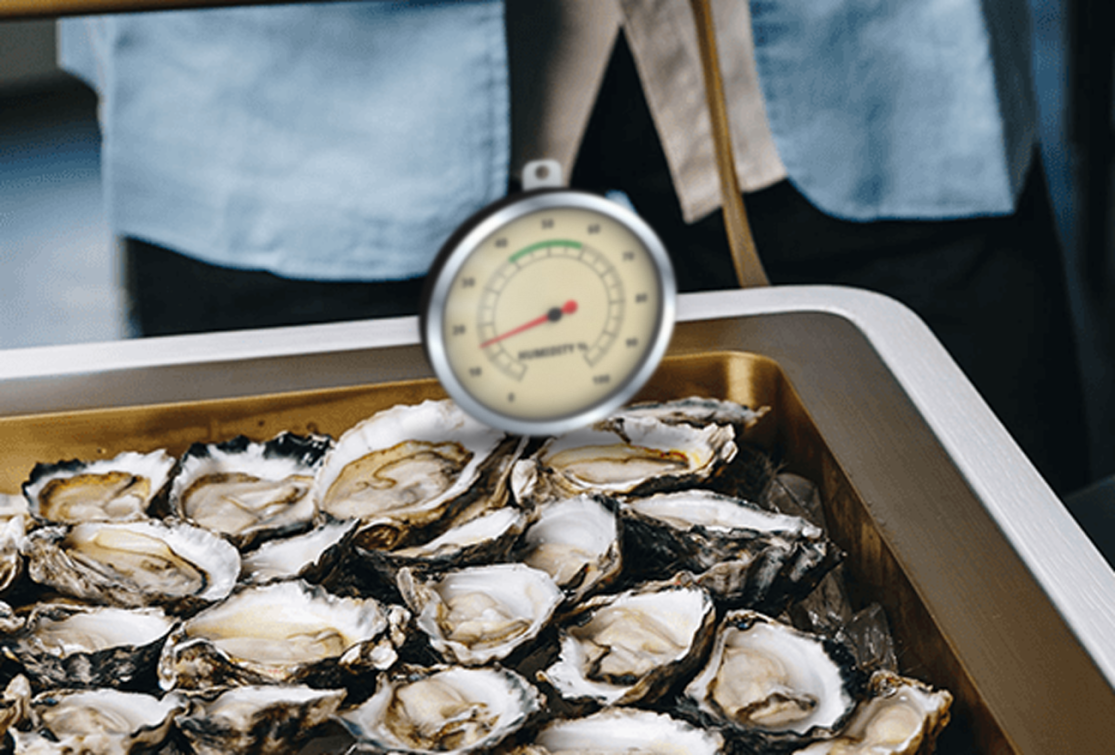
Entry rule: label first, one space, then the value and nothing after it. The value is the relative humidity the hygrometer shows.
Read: 15 %
